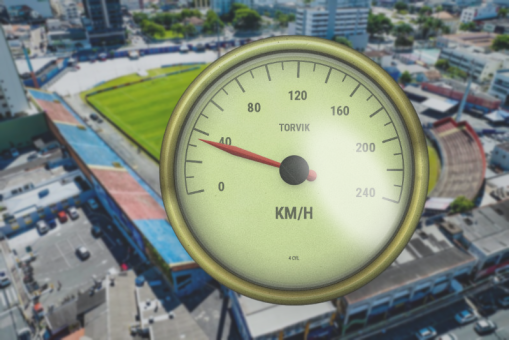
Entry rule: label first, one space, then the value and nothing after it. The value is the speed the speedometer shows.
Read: 35 km/h
